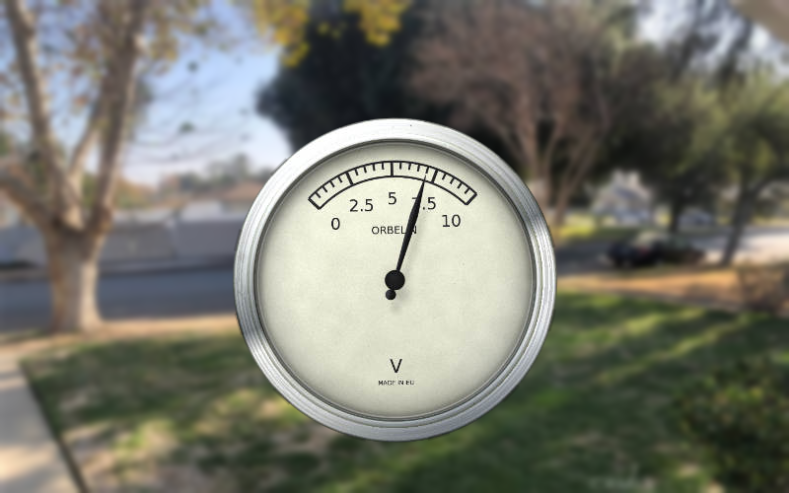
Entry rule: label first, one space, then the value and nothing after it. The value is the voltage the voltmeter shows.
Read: 7 V
